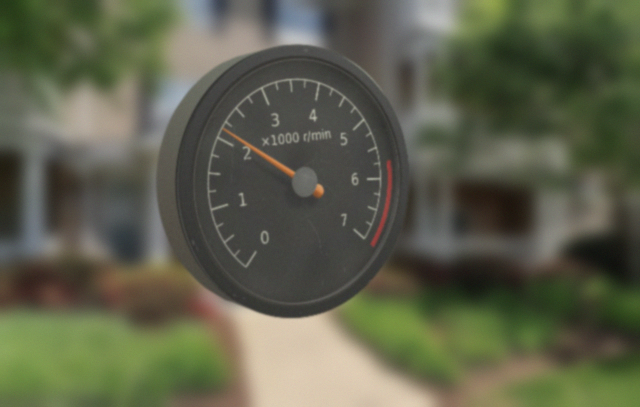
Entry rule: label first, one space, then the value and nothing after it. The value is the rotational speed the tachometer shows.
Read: 2125 rpm
